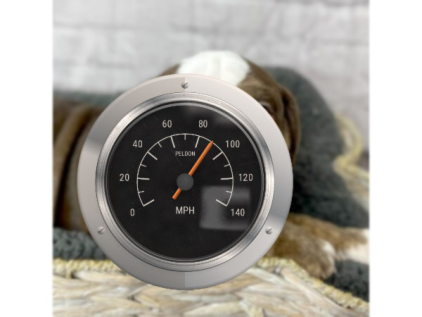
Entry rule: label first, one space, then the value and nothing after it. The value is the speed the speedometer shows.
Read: 90 mph
